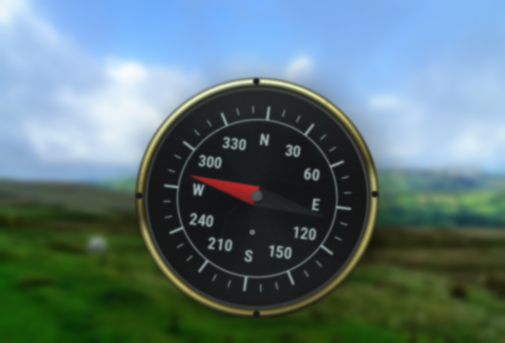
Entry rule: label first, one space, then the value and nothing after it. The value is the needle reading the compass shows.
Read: 280 °
